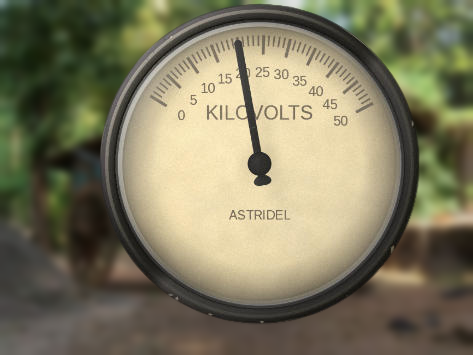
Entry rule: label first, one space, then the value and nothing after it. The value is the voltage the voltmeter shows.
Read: 20 kV
